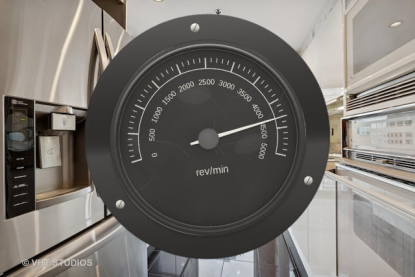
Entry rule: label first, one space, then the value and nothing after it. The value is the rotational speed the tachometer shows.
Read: 4300 rpm
